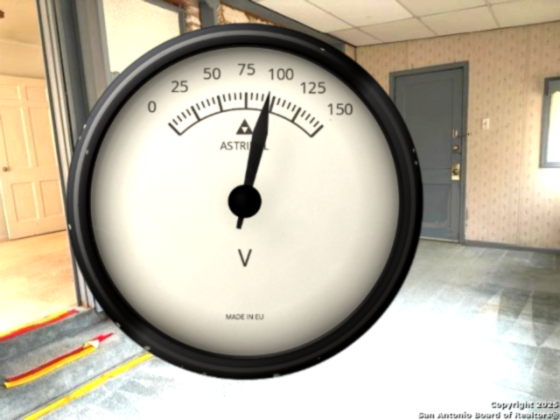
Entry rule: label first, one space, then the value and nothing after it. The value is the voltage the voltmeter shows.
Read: 95 V
